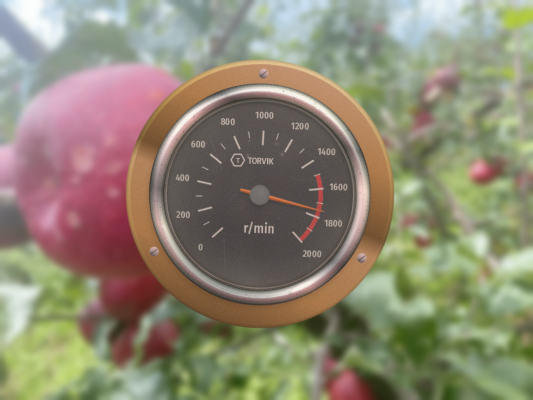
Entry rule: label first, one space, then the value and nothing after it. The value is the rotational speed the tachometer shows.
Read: 1750 rpm
